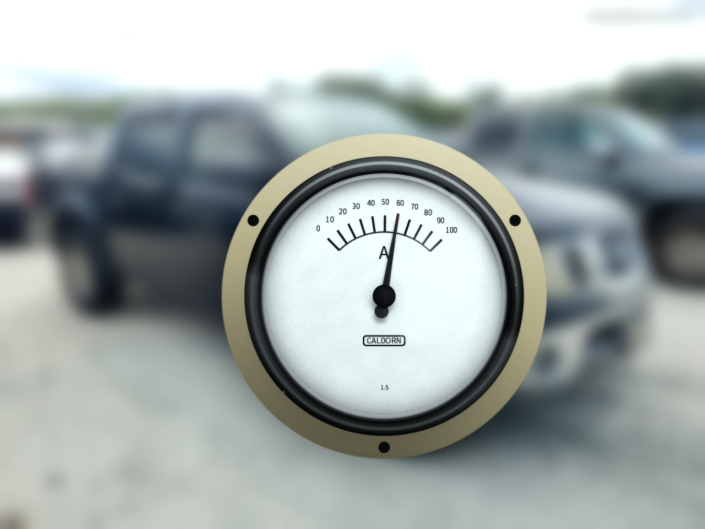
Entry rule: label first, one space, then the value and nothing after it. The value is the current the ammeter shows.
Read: 60 A
